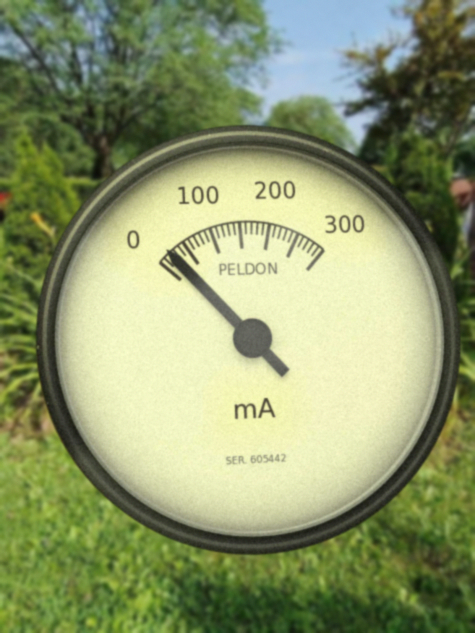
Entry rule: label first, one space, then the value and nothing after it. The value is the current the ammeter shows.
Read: 20 mA
